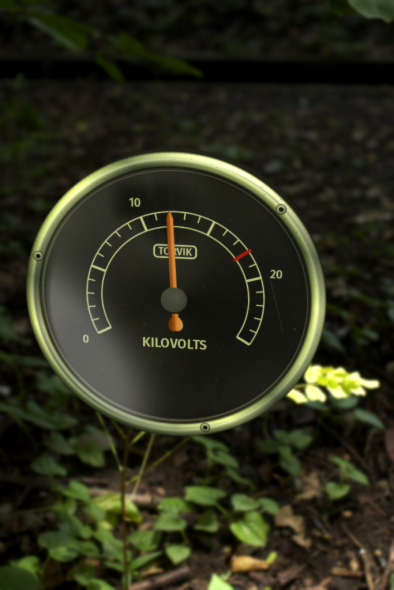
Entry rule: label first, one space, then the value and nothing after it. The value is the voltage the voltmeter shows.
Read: 12 kV
